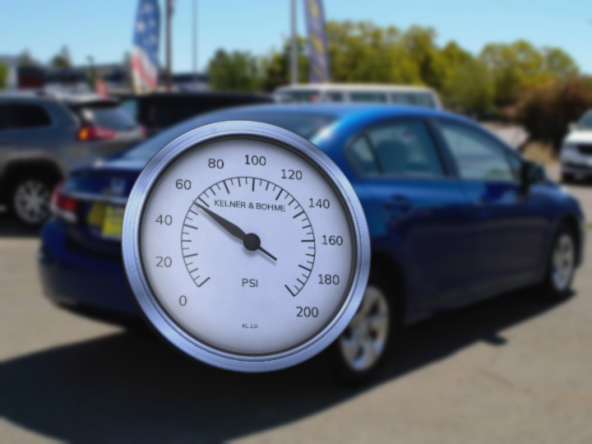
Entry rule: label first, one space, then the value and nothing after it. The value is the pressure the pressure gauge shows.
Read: 55 psi
